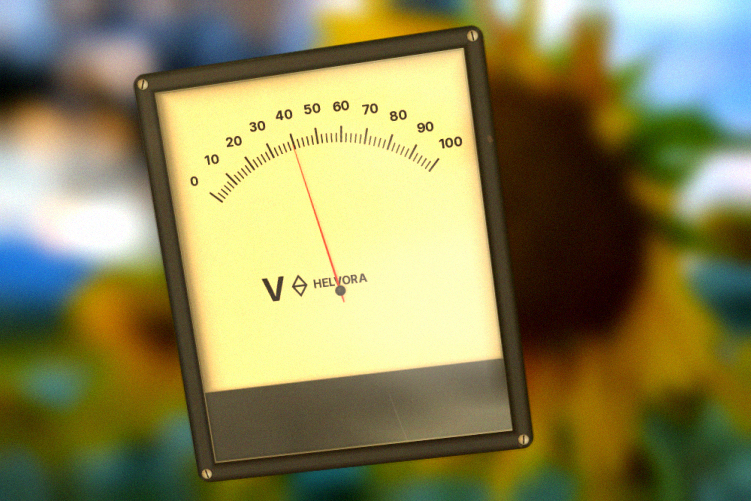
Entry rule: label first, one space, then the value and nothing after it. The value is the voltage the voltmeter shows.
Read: 40 V
